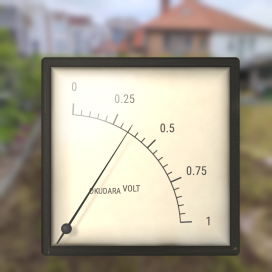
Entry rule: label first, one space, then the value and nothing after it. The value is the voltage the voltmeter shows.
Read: 0.35 V
